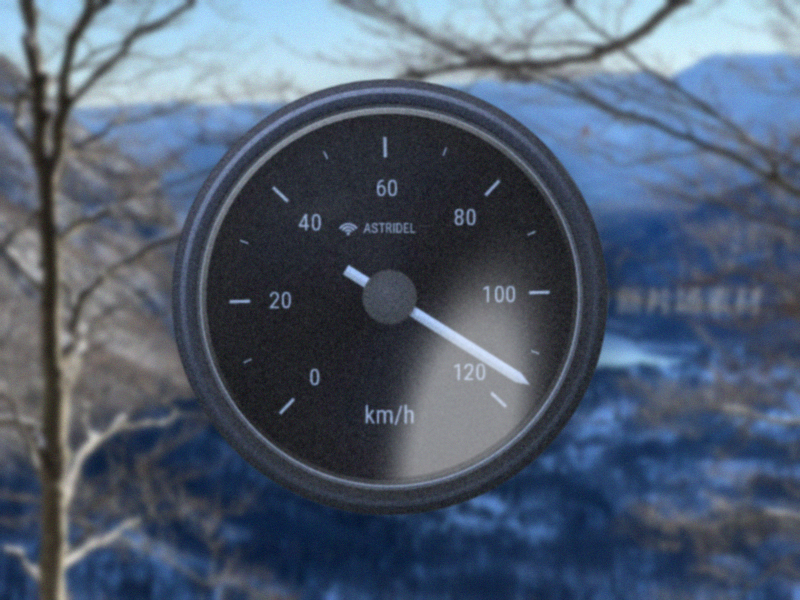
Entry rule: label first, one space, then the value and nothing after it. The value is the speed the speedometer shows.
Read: 115 km/h
